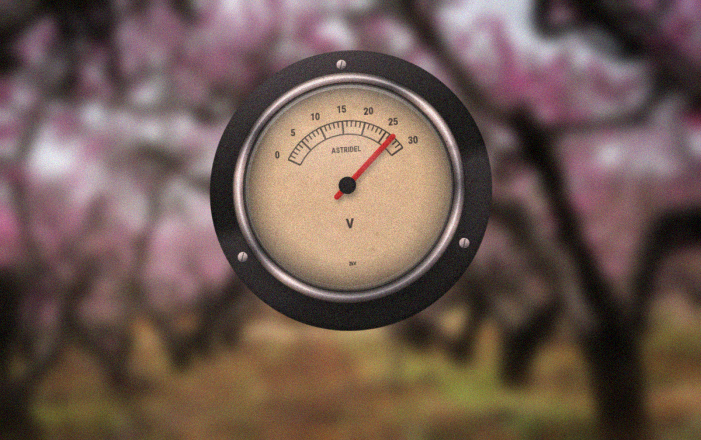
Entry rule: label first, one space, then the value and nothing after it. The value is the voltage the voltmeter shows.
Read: 27 V
